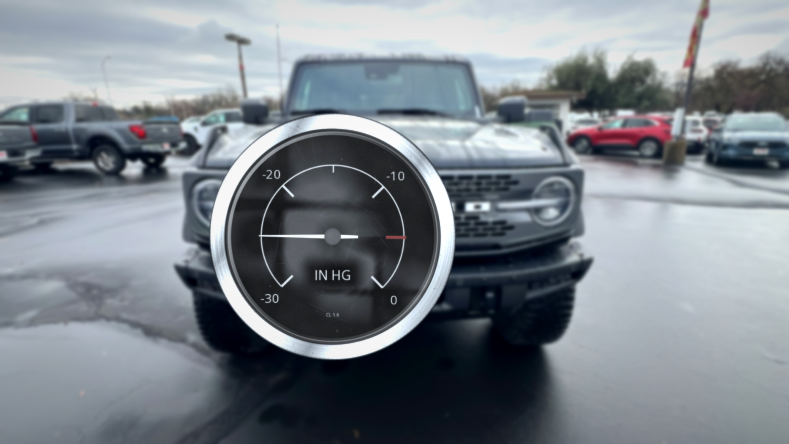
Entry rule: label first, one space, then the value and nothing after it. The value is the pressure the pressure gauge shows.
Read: -25 inHg
